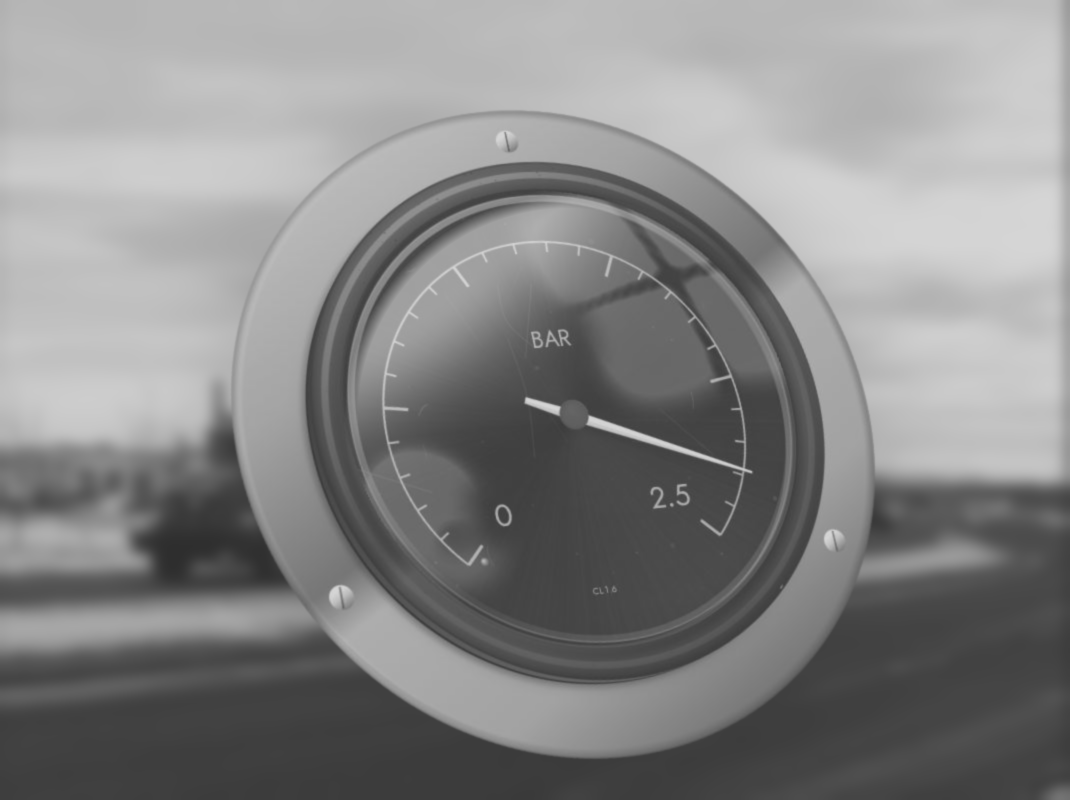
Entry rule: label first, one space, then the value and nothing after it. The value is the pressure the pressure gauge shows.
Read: 2.3 bar
